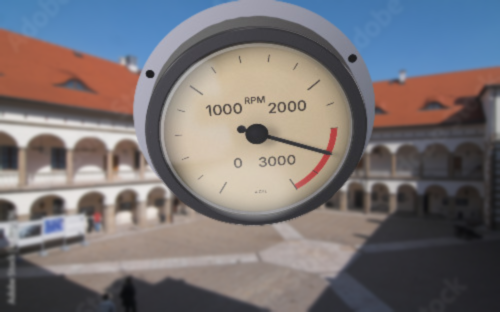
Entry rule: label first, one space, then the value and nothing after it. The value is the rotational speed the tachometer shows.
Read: 2600 rpm
